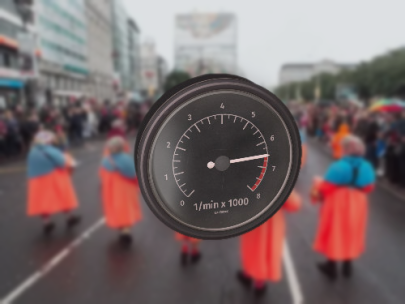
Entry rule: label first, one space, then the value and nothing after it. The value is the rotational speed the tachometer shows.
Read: 6500 rpm
